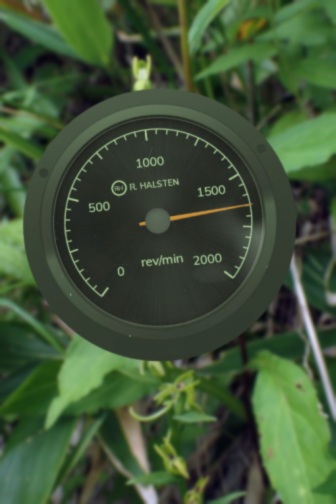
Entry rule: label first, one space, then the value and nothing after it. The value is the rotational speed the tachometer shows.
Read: 1650 rpm
